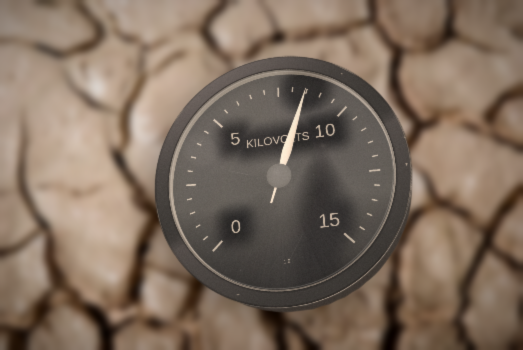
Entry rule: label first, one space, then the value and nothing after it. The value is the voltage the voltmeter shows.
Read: 8.5 kV
